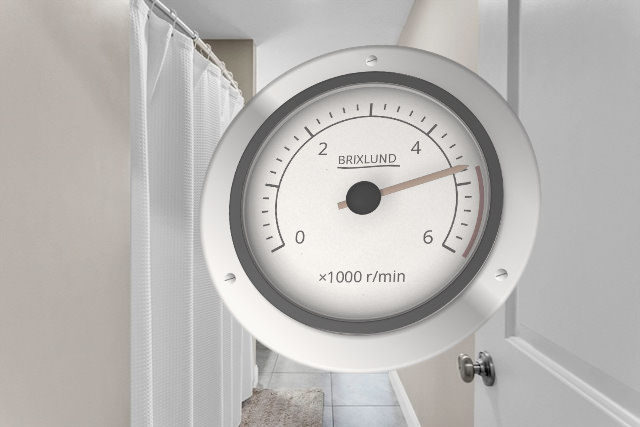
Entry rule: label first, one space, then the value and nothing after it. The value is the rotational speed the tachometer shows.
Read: 4800 rpm
